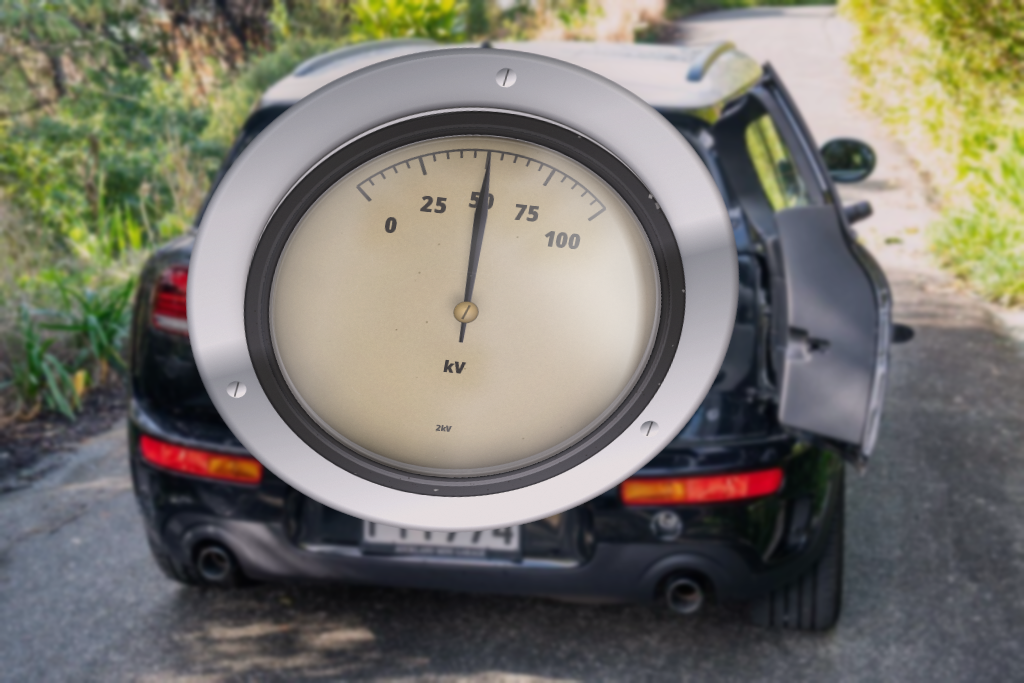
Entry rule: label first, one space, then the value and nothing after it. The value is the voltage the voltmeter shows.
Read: 50 kV
